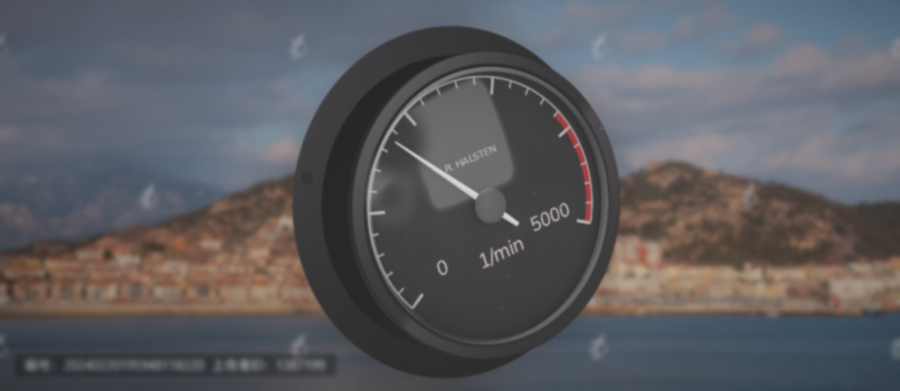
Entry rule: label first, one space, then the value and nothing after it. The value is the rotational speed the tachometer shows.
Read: 1700 rpm
